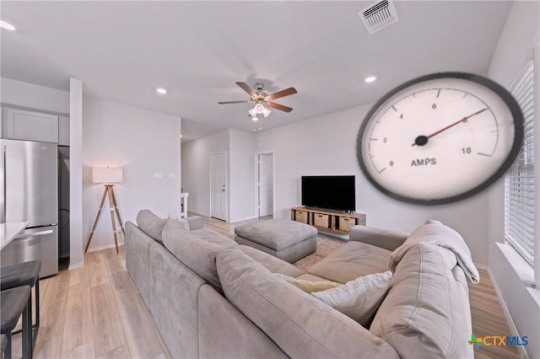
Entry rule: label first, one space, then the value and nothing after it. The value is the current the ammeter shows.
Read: 8 A
